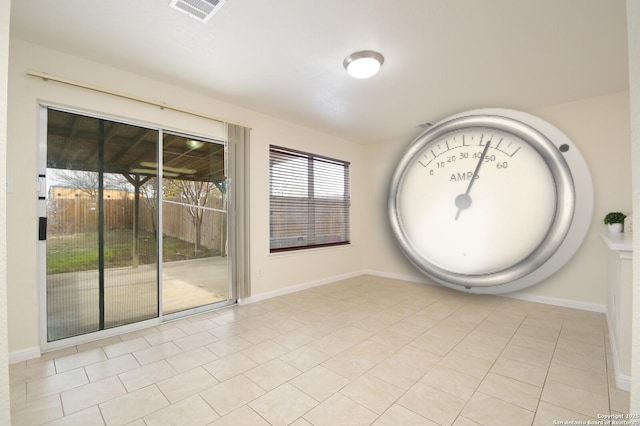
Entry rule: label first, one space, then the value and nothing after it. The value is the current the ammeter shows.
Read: 45 A
